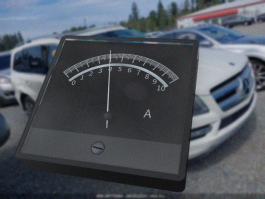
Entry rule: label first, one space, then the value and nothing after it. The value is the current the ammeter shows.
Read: 4 A
